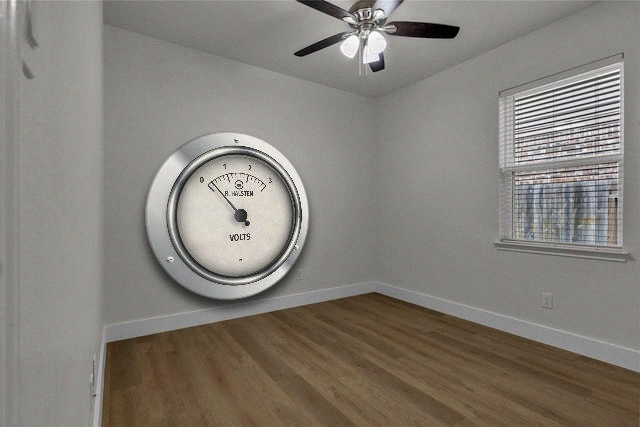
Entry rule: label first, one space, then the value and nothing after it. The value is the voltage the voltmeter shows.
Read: 0.2 V
